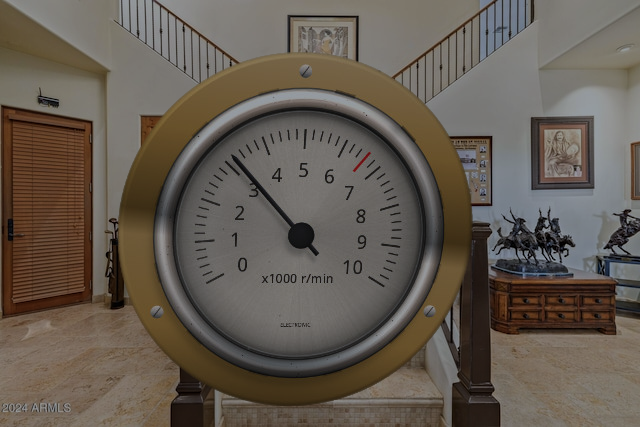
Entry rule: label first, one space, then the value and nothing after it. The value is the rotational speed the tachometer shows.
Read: 3200 rpm
